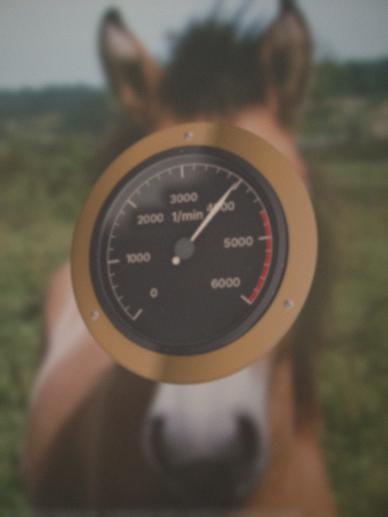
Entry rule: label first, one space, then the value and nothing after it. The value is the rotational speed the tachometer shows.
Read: 4000 rpm
